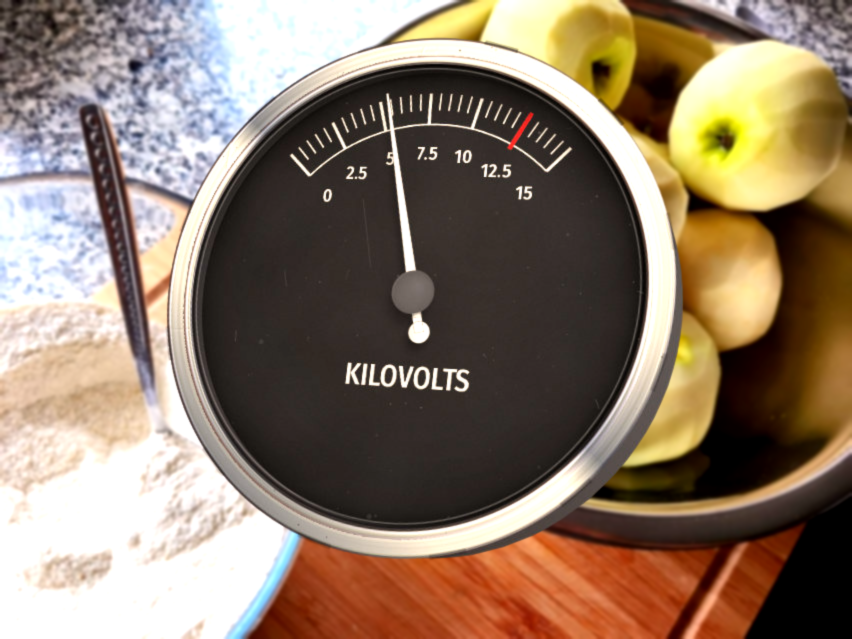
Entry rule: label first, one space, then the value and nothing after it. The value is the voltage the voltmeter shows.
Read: 5.5 kV
